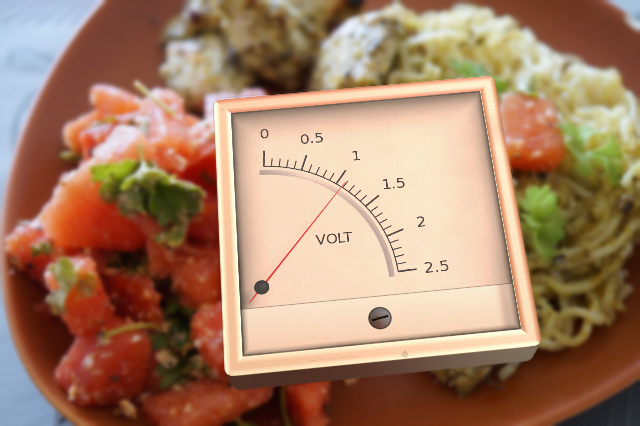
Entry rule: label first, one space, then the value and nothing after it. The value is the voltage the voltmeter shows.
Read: 1.1 V
